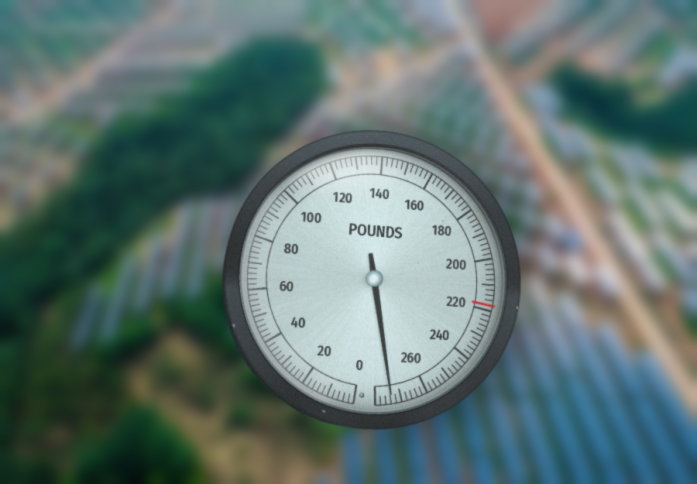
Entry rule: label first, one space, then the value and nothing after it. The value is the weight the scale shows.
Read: 274 lb
